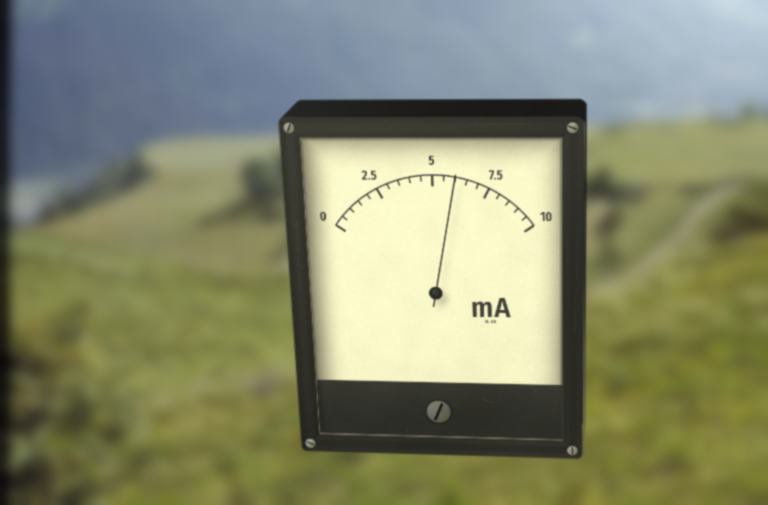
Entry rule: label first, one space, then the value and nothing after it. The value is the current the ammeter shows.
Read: 6 mA
